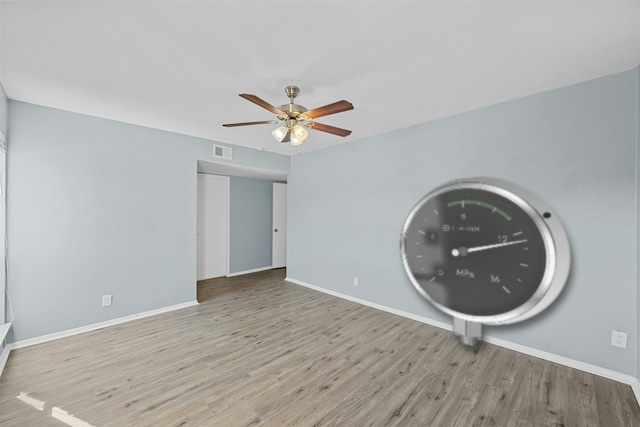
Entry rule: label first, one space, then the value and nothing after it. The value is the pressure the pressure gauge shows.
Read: 12.5 MPa
